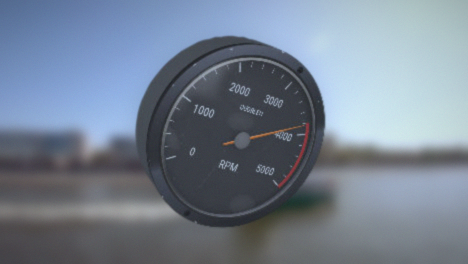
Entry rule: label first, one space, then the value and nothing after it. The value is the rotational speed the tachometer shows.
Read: 3800 rpm
